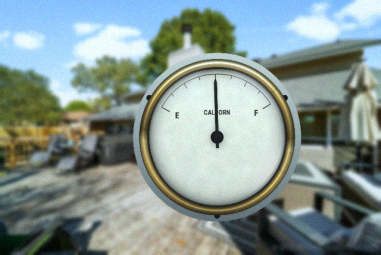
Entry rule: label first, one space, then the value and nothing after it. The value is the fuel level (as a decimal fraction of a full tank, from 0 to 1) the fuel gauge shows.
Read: 0.5
